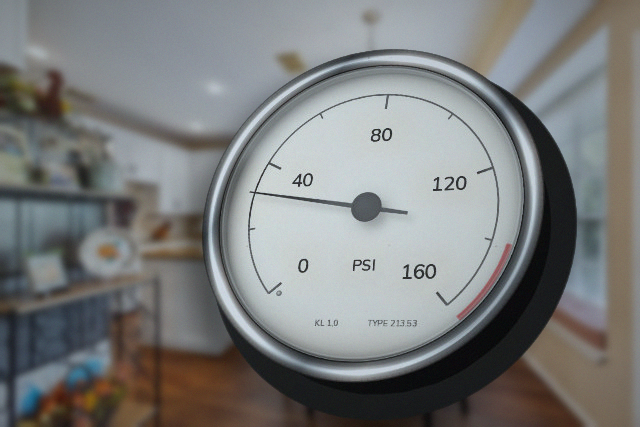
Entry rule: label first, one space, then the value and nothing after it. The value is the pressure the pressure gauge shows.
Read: 30 psi
